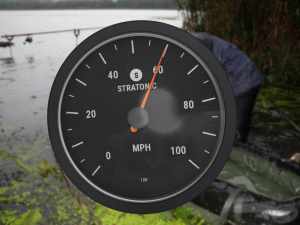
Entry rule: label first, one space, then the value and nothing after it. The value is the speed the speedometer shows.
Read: 60 mph
